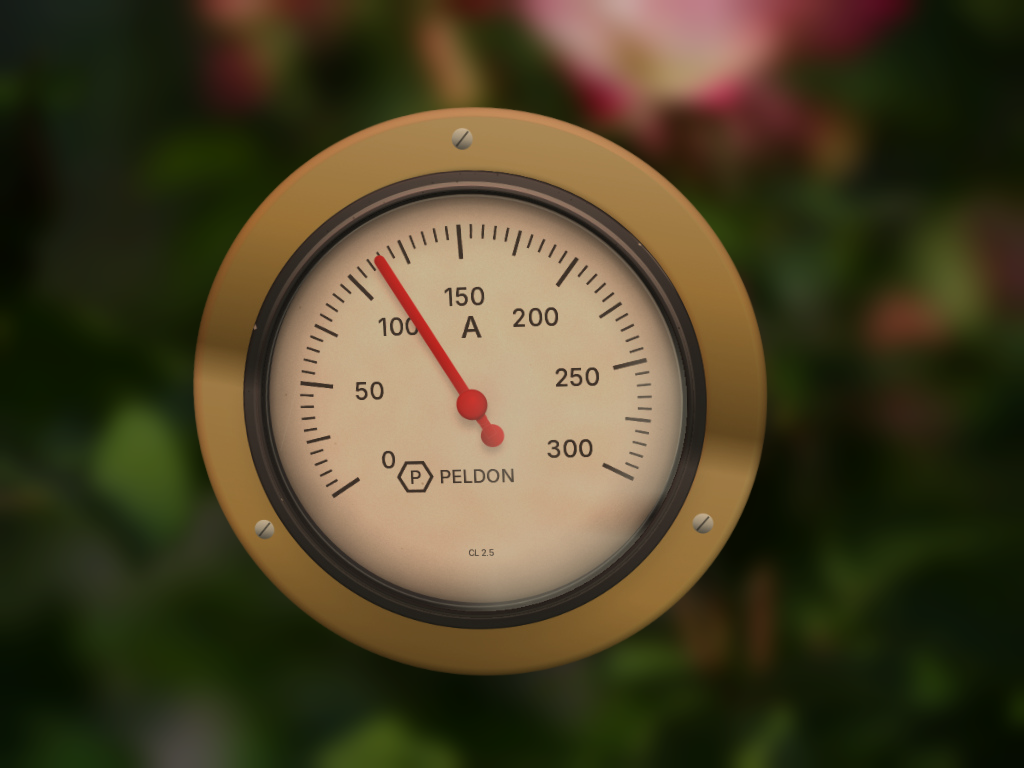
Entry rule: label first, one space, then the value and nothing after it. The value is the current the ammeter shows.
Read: 115 A
